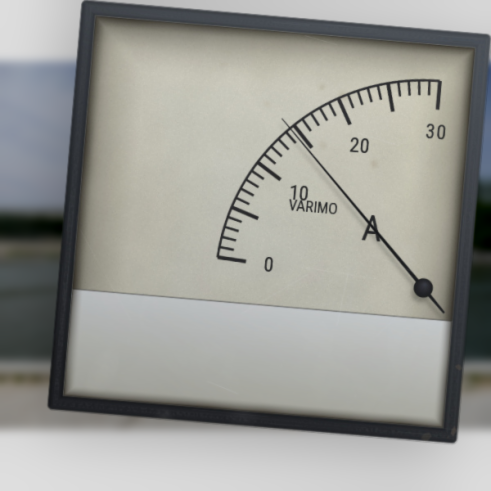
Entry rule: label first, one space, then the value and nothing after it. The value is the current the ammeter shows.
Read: 14.5 A
